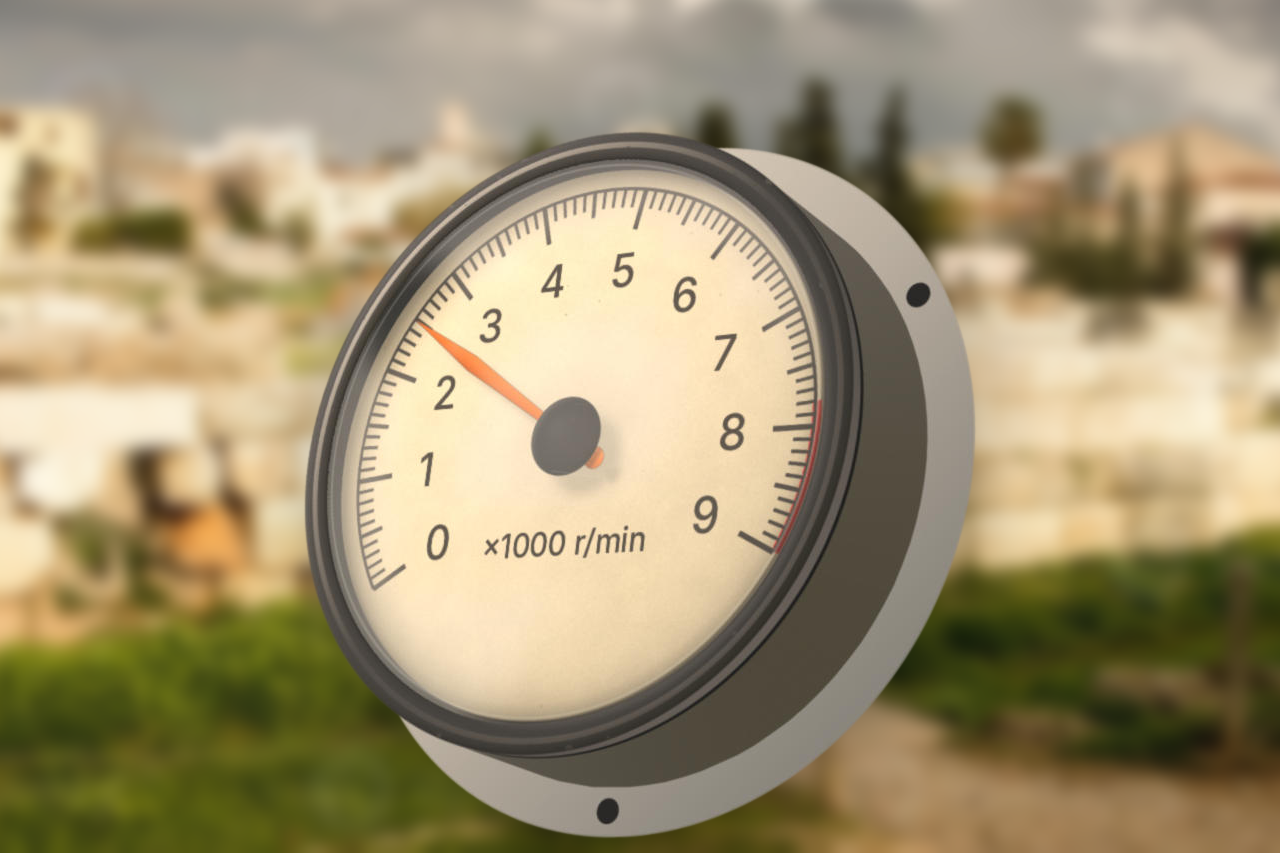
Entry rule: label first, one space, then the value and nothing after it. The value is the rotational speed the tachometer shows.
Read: 2500 rpm
